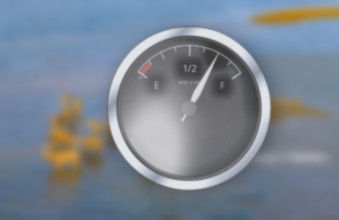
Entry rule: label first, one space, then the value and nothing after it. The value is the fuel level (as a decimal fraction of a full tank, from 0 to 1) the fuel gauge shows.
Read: 0.75
